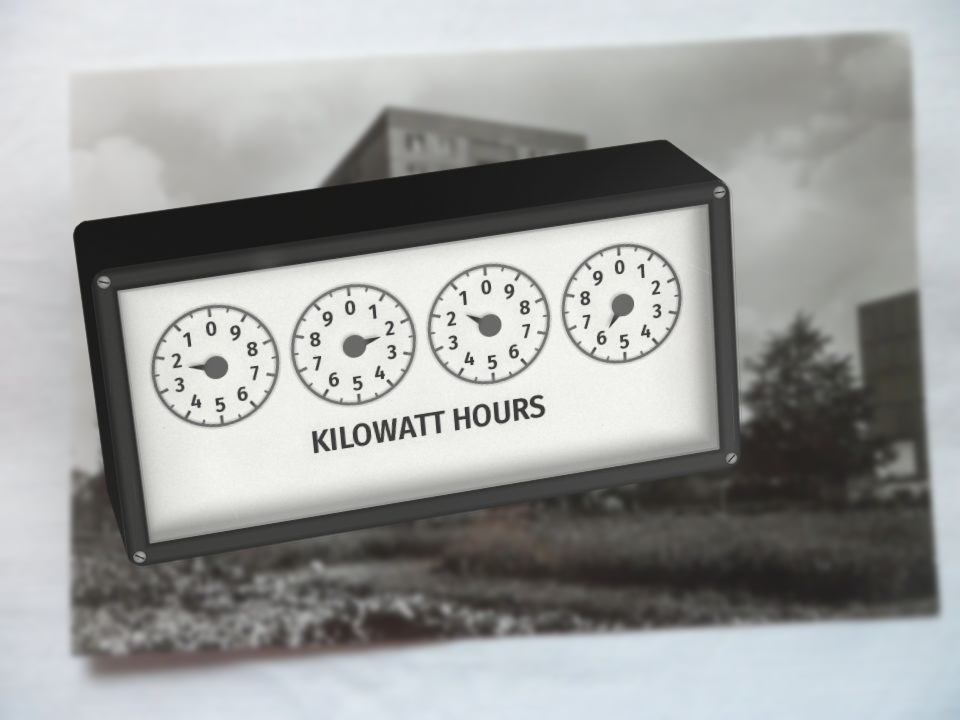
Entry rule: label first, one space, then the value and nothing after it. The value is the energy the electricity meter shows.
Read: 2216 kWh
